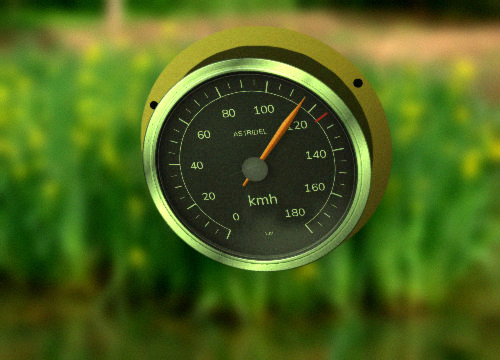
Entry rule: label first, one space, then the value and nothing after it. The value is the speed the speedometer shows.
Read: 115 km/h
